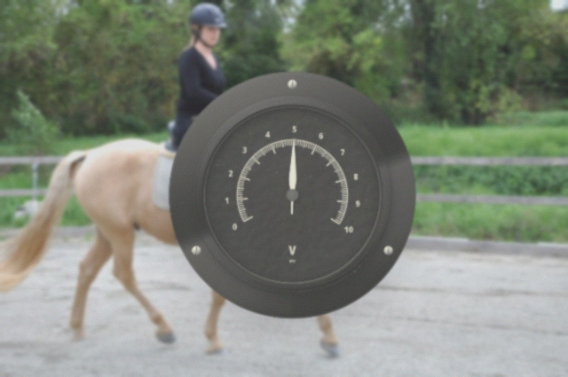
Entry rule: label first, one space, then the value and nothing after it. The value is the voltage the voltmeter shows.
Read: 5 V
